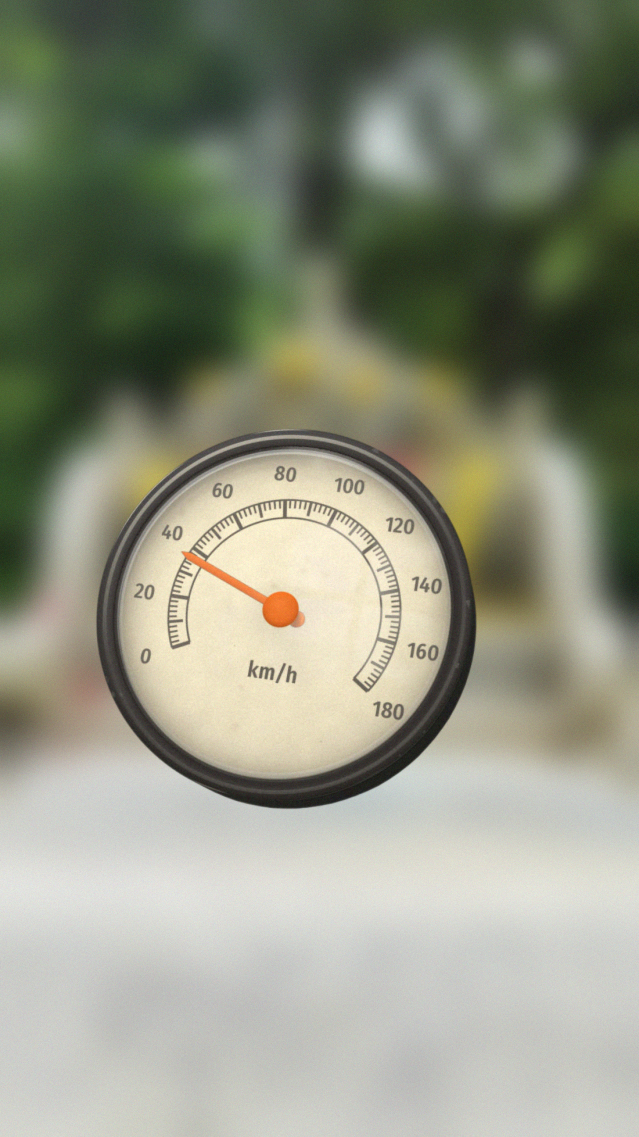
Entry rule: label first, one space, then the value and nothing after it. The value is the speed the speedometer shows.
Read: 36 km/h
